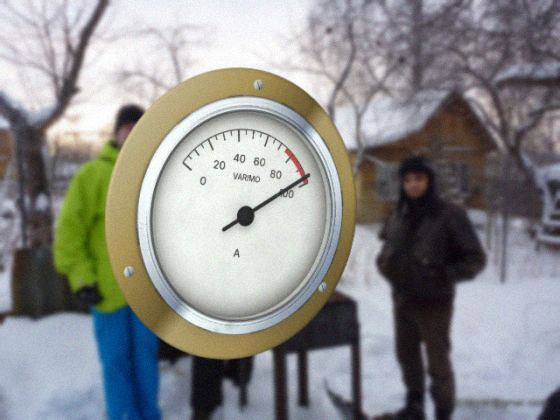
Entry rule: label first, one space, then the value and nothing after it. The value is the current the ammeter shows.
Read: 95 A
